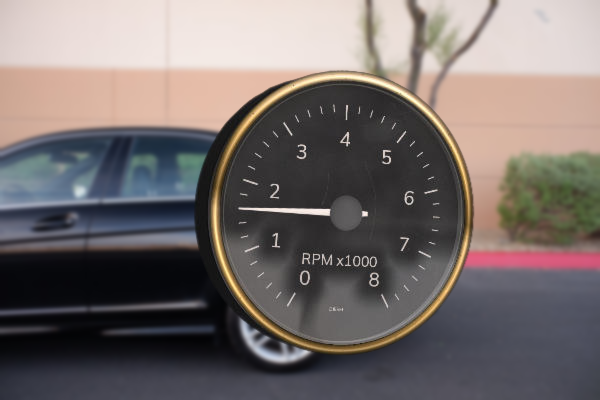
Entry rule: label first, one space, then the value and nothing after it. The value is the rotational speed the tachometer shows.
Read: 1600 rpm
